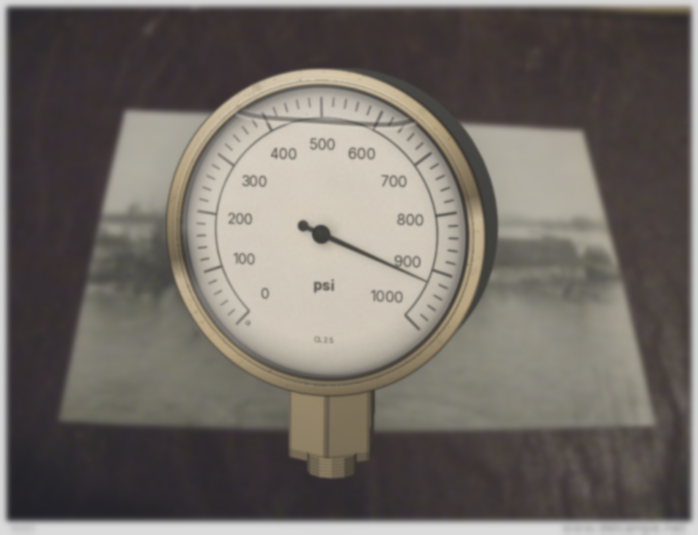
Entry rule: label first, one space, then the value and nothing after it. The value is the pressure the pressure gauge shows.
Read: 920 psi
